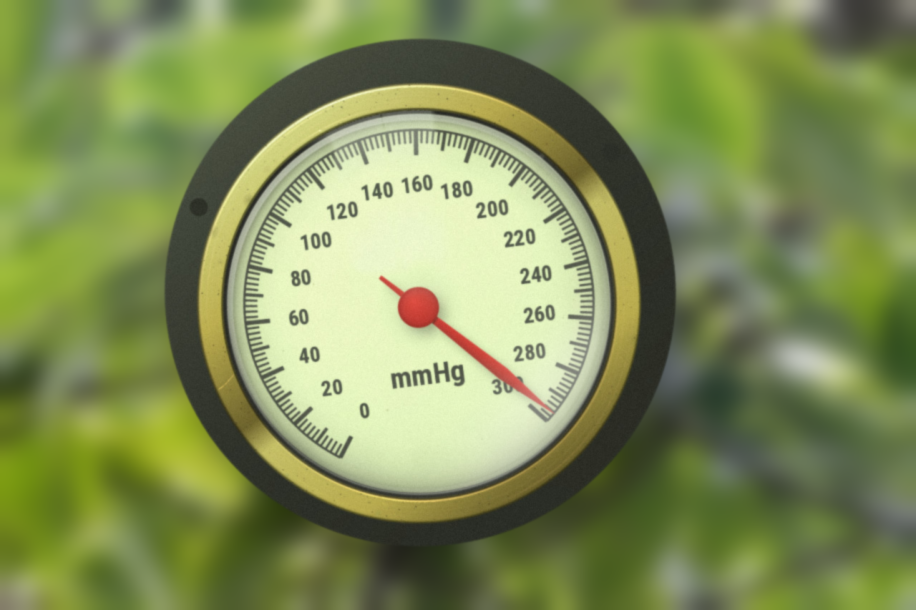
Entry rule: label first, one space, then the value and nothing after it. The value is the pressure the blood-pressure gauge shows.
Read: 296 mmHg
